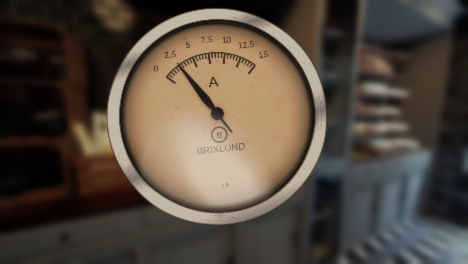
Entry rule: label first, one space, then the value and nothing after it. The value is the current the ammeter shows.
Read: 2.5 A
